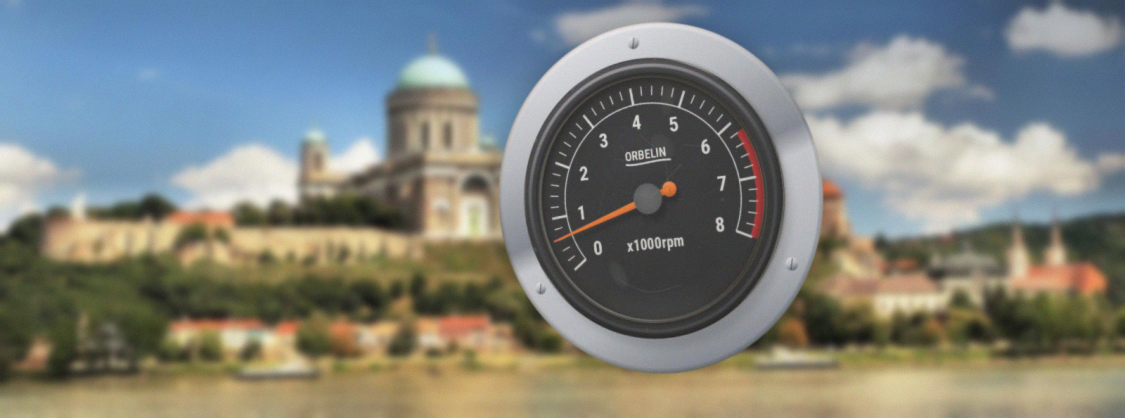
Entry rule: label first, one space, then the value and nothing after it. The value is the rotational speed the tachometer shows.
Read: 600 rpm
